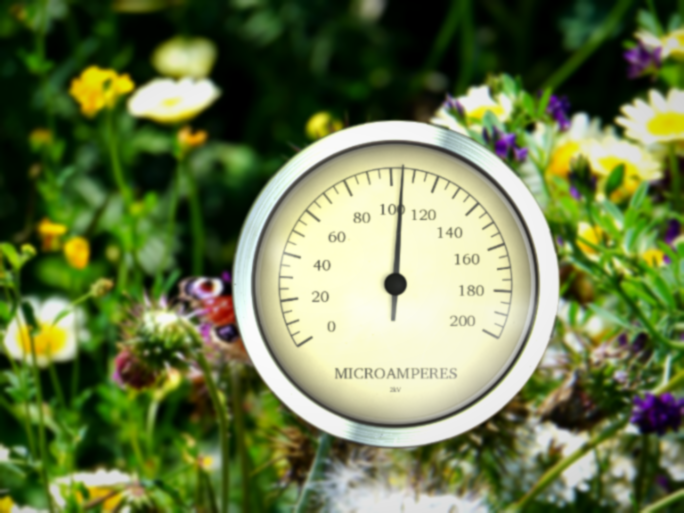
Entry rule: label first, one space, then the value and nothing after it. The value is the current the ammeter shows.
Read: 105 µA
